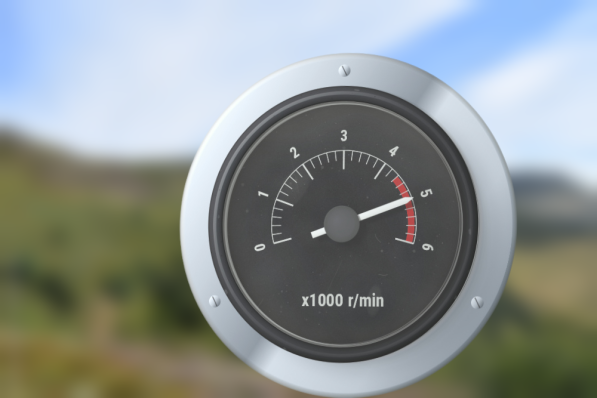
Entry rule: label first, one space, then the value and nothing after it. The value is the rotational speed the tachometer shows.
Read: 5000 rpm
